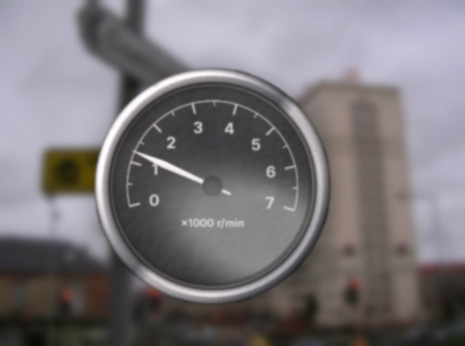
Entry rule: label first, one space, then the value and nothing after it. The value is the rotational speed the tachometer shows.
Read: 1250 rpm
